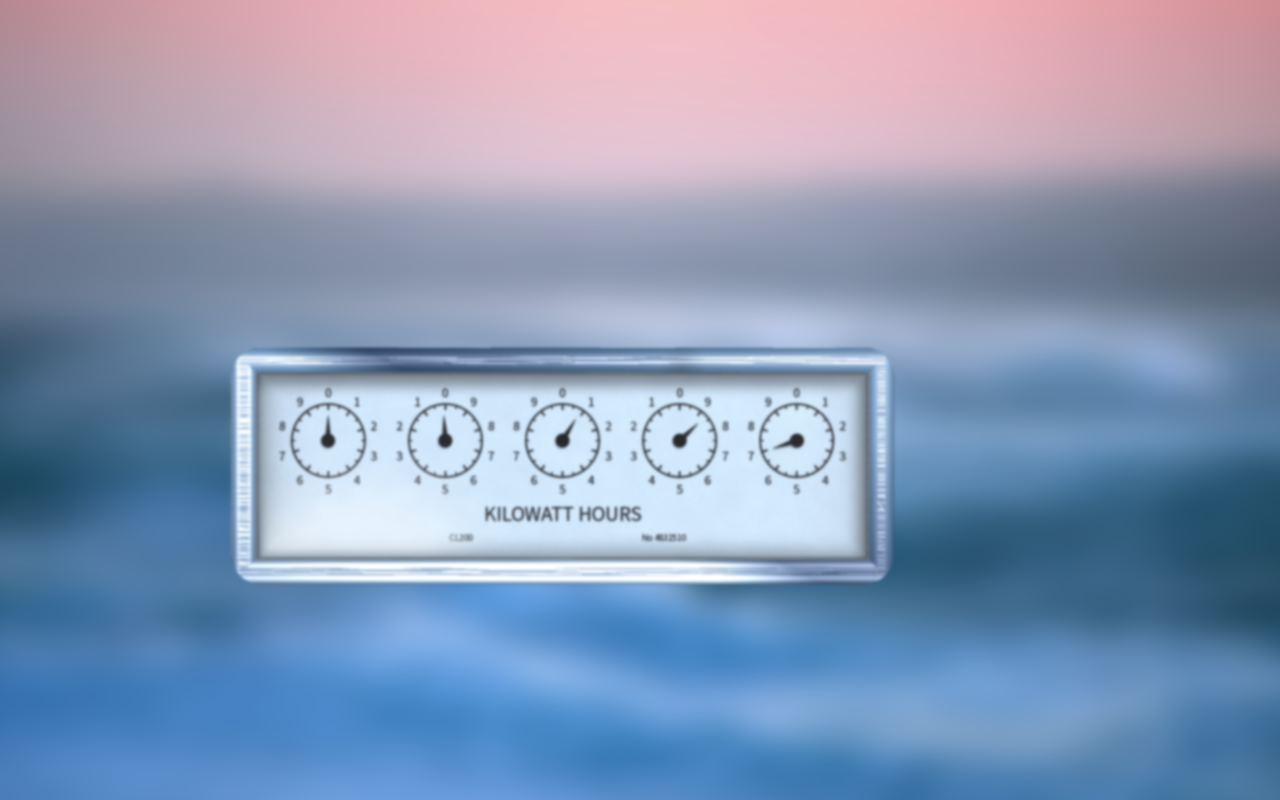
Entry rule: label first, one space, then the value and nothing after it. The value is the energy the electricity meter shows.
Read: 87 kWh
